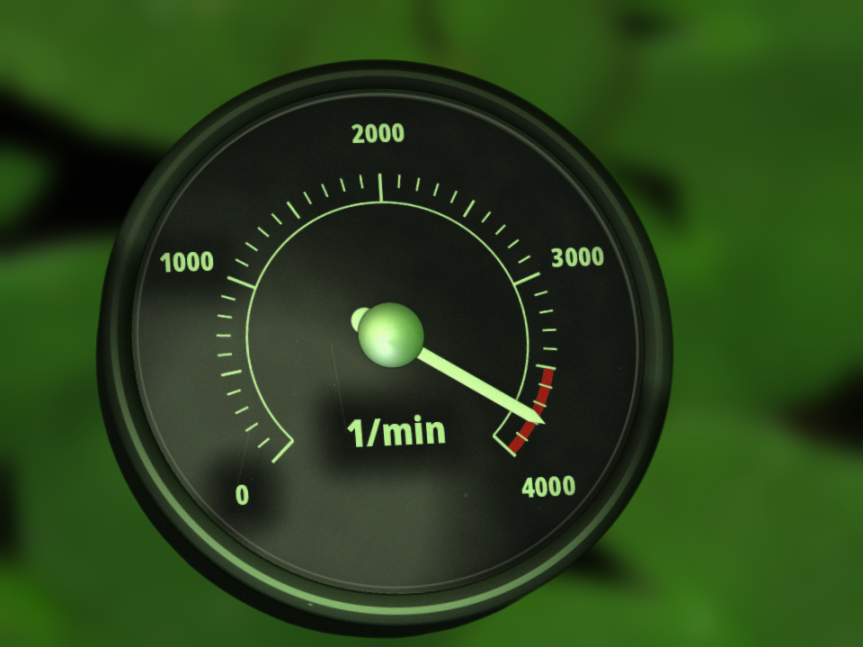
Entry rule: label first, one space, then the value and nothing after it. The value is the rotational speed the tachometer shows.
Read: 3800 rpm
